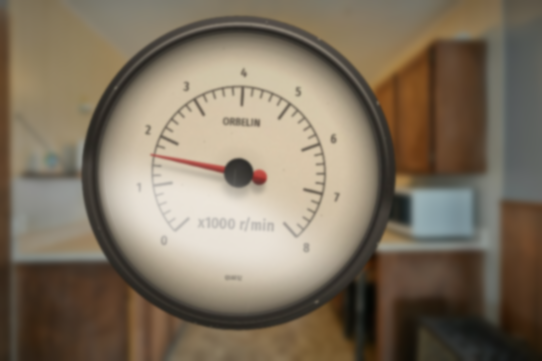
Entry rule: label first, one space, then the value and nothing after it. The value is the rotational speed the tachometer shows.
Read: 1600 rpm
